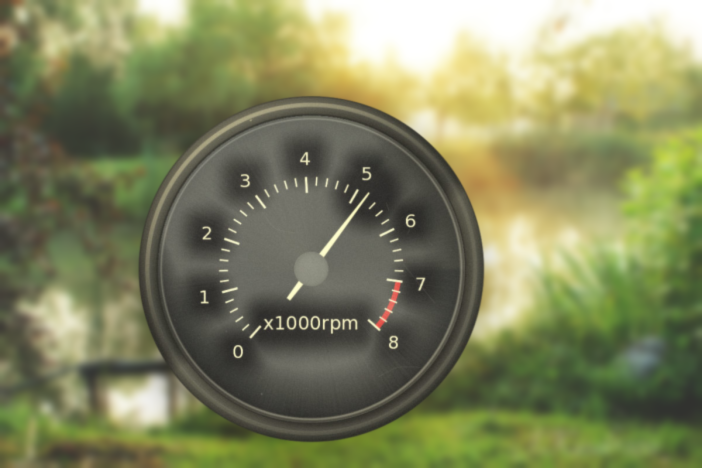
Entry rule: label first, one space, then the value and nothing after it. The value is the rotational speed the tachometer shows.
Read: 5200 rpm
